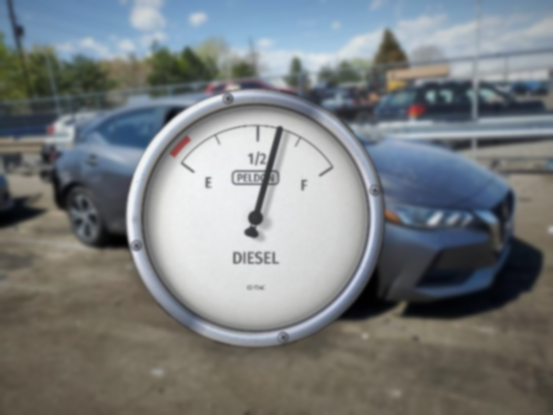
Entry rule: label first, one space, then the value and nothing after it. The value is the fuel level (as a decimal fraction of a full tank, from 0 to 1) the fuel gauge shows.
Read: 0.625
